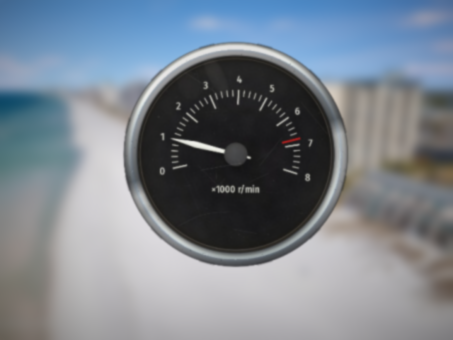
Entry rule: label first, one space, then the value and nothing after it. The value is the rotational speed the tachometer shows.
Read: 1000 rpm
